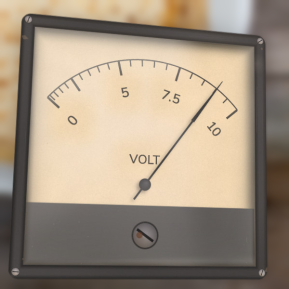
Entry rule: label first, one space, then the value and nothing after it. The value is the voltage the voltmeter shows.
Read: 9 V
